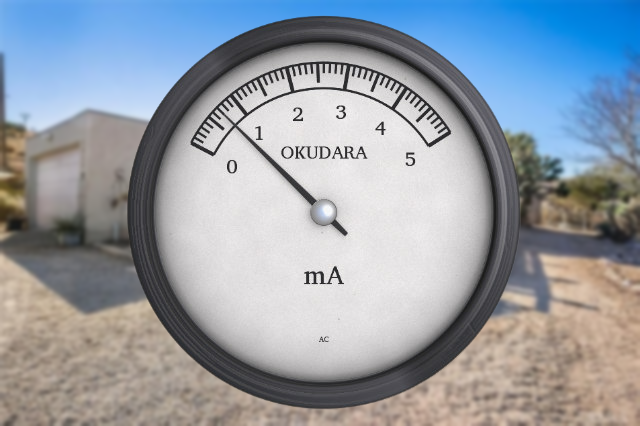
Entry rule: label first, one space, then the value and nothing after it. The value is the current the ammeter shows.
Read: 0.7 mA
